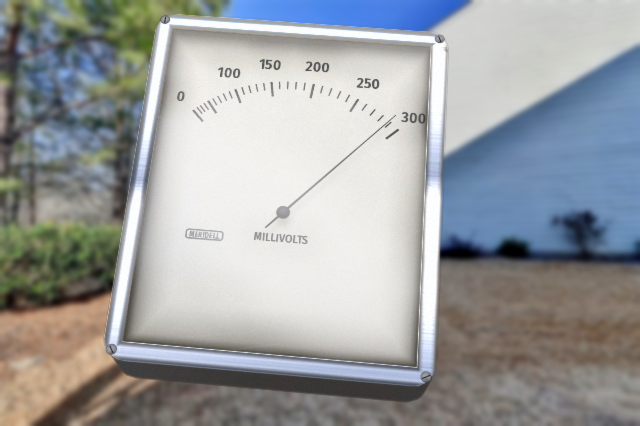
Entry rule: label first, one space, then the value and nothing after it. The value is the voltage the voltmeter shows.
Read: 290 mV
